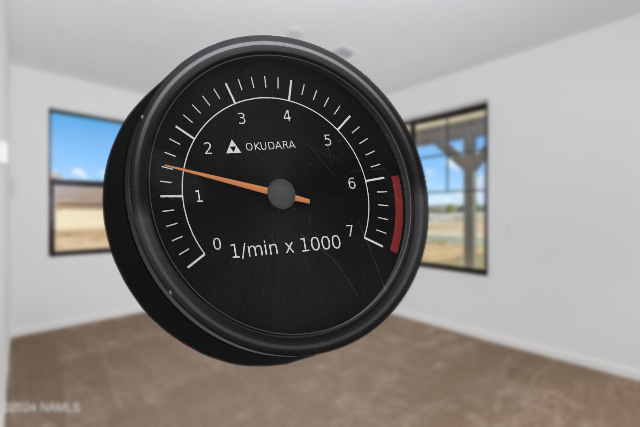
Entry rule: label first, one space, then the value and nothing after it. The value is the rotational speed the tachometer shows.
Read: 1400 rpm
